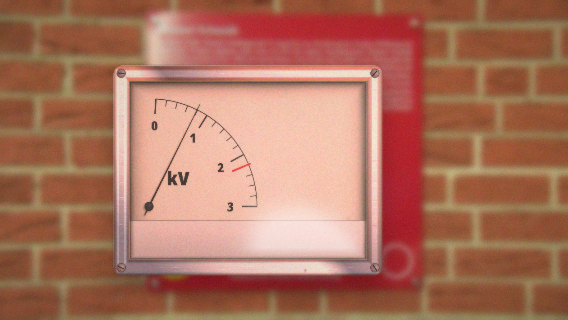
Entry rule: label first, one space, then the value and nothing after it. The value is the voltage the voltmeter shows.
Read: 0.8 kV
